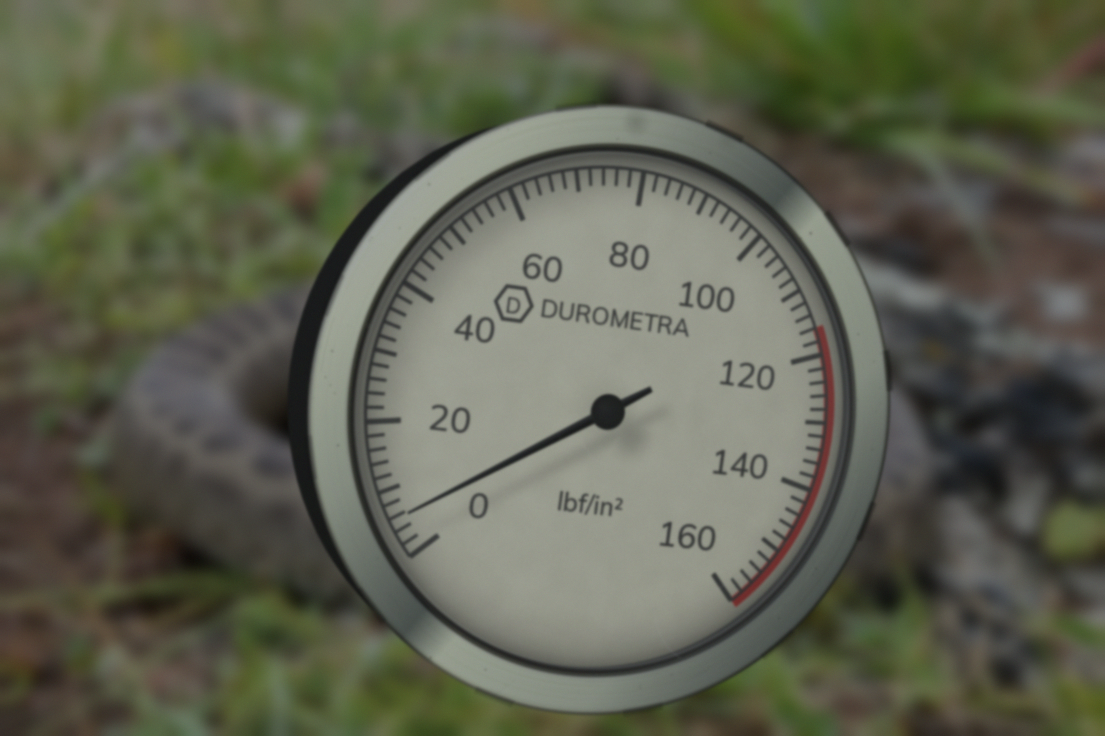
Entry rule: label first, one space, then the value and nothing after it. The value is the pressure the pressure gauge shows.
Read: 6 psi
